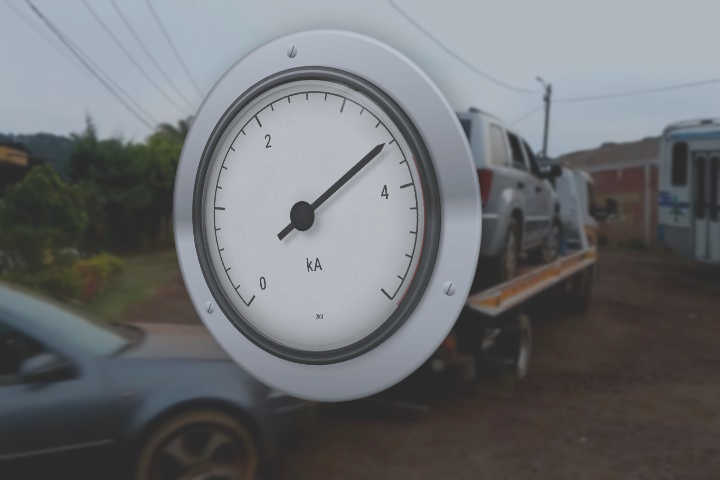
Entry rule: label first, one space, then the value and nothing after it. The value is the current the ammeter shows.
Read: 3.6 kA
